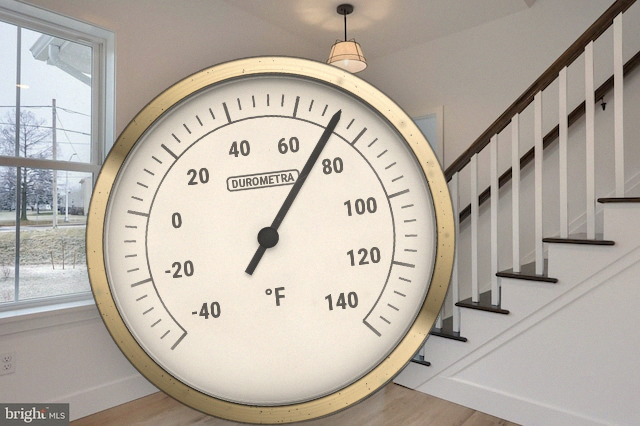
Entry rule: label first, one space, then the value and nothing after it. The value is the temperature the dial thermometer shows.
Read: 72 °F
